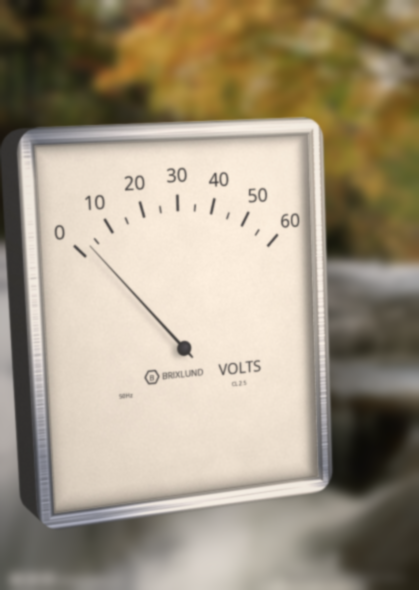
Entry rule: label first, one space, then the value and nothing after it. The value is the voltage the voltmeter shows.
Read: 2.5 V
